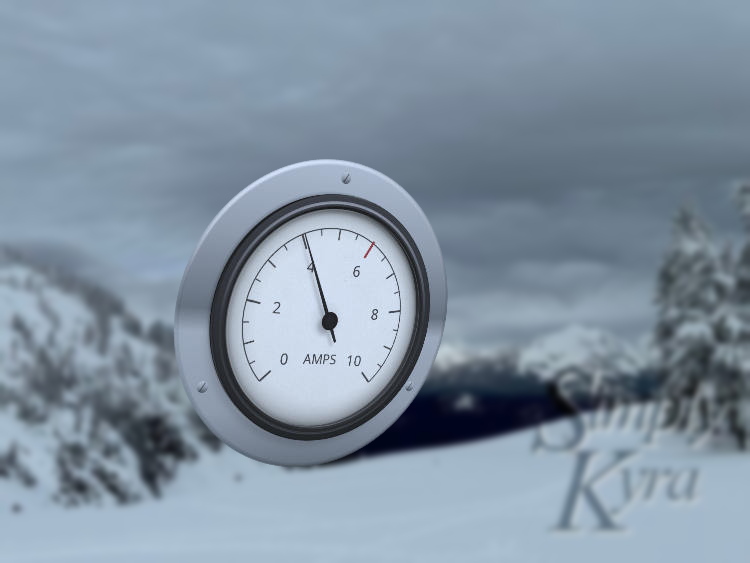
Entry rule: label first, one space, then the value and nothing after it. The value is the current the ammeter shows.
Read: 4 A
